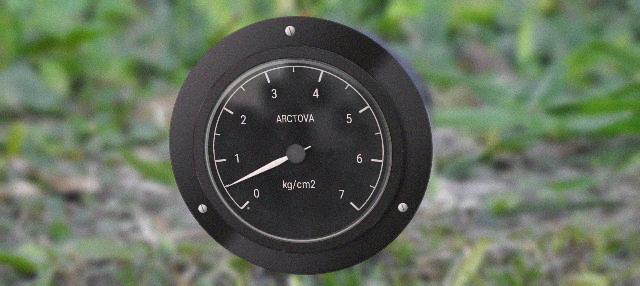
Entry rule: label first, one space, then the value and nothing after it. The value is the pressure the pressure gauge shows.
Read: 0.5 kg/cm²
